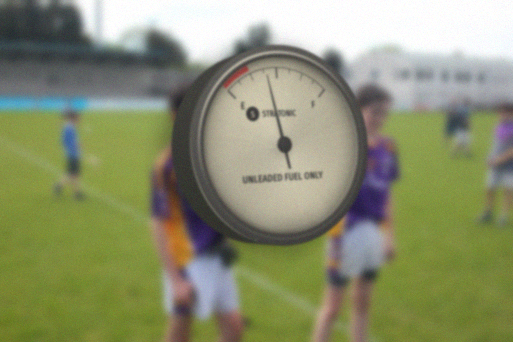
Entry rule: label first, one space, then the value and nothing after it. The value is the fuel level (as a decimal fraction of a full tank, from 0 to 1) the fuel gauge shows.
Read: 0.375
